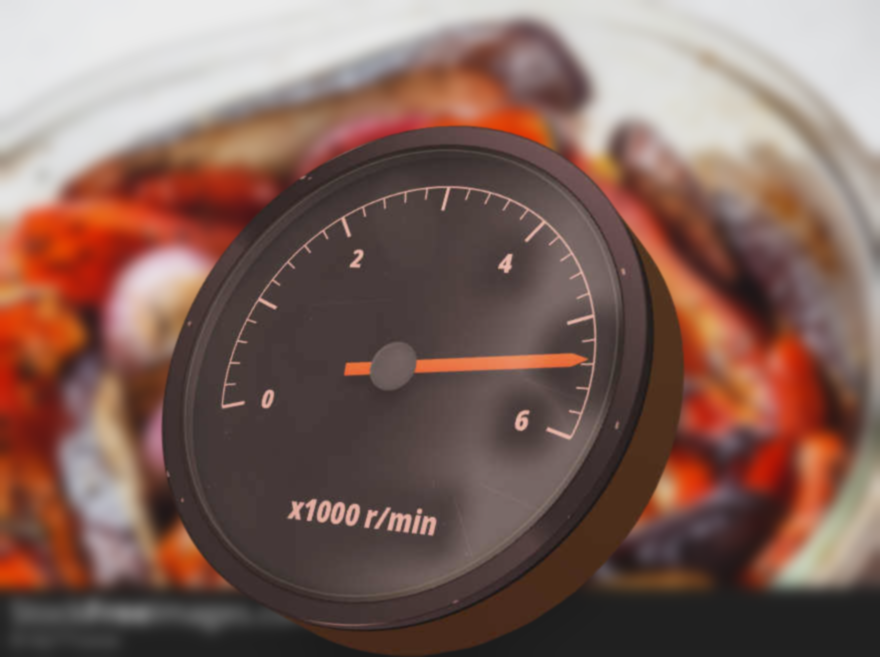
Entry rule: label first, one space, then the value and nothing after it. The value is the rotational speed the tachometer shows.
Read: 5400 rpm
